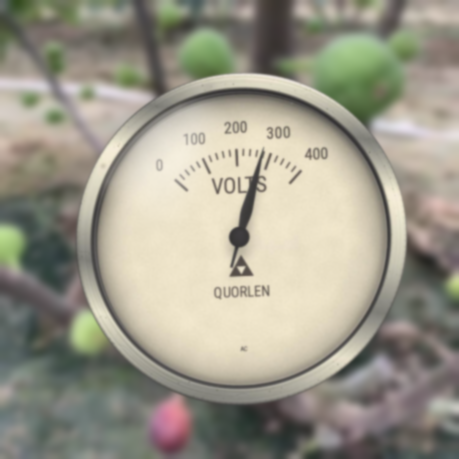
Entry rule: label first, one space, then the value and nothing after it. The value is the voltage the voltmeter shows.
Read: 280 V
